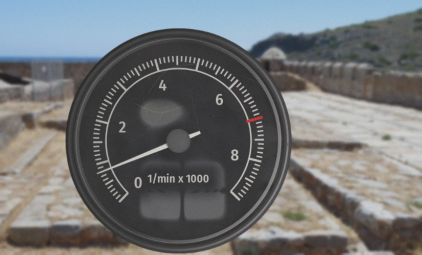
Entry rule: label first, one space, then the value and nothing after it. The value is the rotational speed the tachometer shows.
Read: 800 rpm
